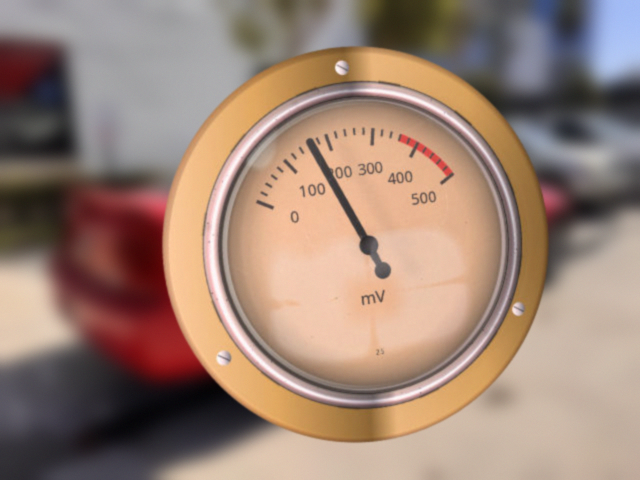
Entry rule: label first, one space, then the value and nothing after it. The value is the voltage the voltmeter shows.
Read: 160 mV
